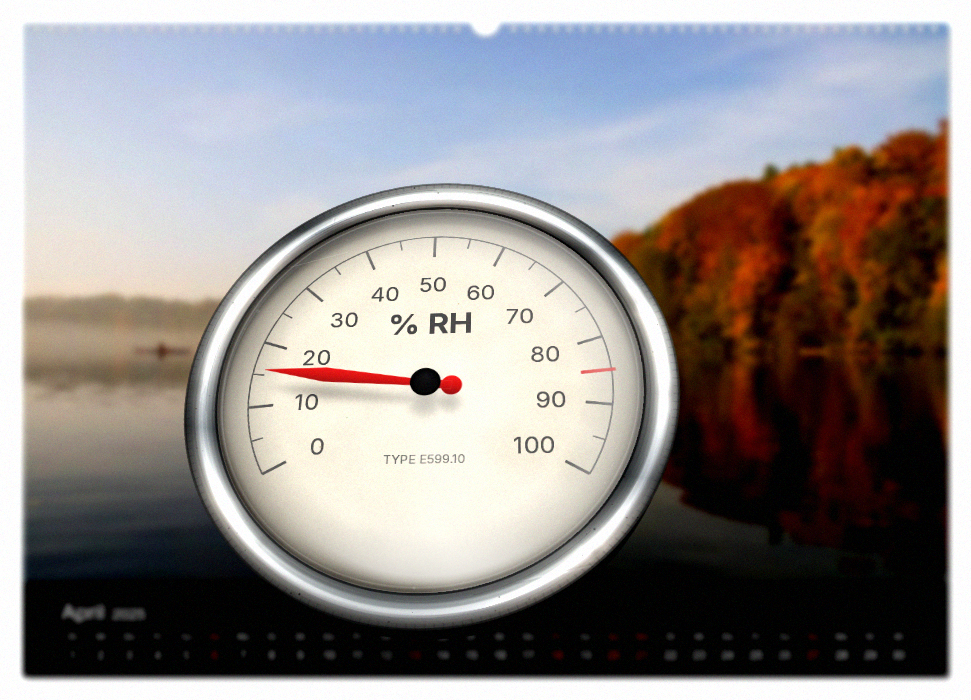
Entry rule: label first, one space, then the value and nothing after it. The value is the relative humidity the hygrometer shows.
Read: 15 %
